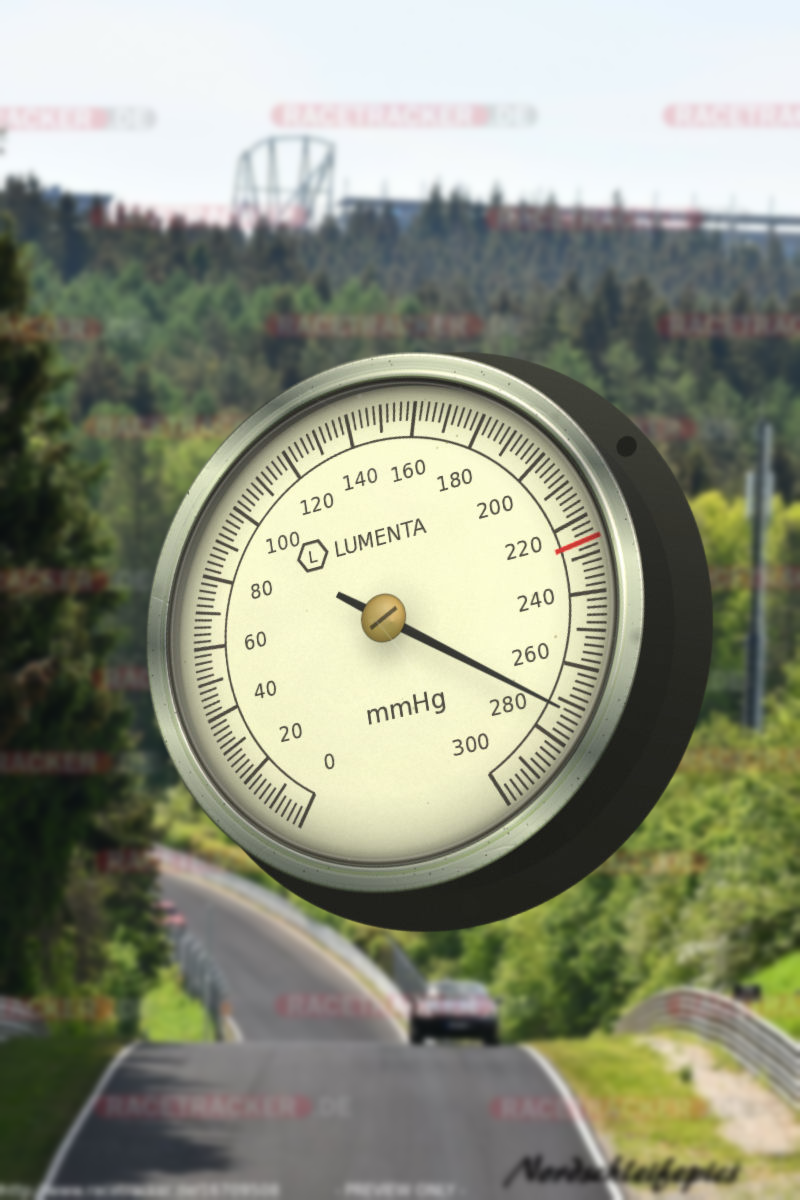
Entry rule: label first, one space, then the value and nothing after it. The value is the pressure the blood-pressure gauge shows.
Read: 272 mmHg
